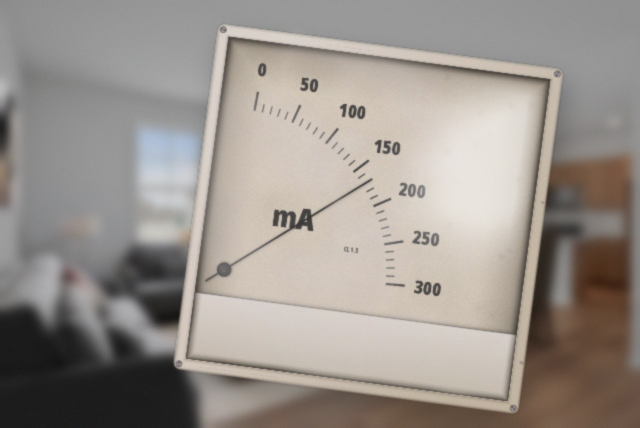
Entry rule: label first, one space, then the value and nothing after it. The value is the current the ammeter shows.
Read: 170 mA
